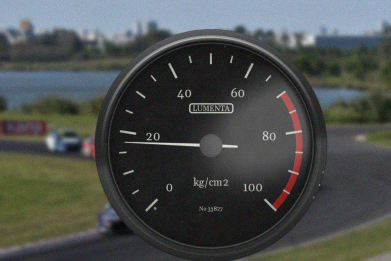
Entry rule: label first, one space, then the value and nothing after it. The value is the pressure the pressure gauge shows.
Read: 17.5 kg/cm²
